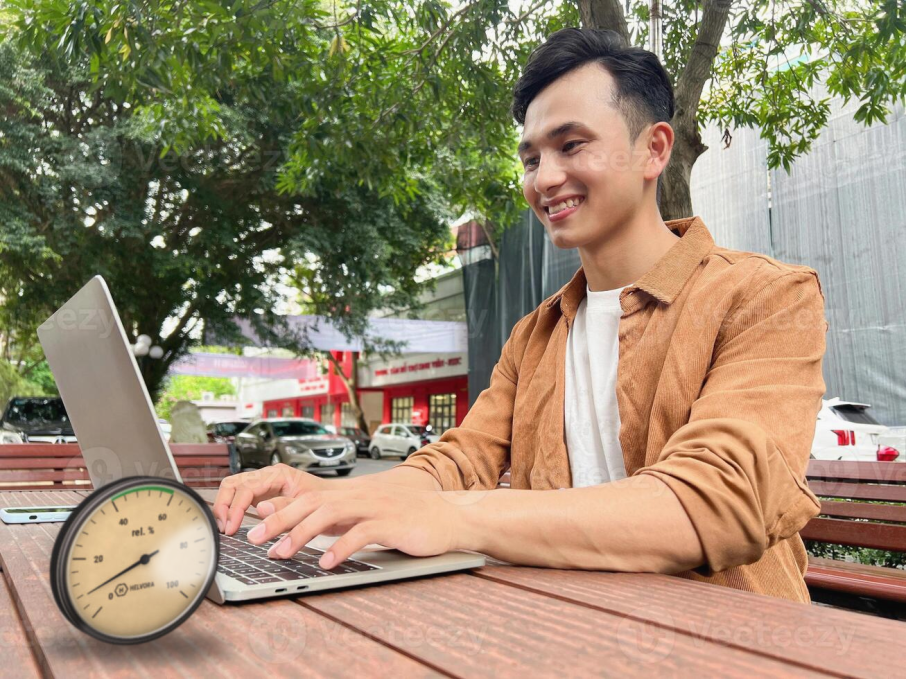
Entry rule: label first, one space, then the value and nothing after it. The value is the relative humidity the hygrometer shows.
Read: 8 %
